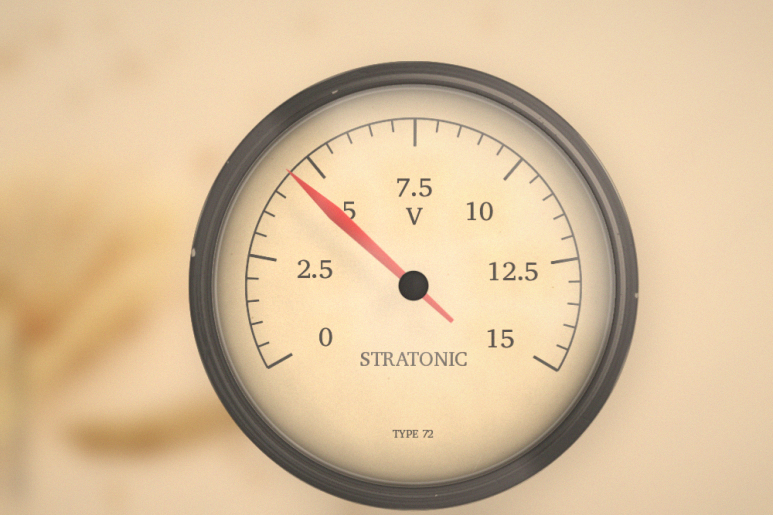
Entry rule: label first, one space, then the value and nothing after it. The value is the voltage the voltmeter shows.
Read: 4.5 V
